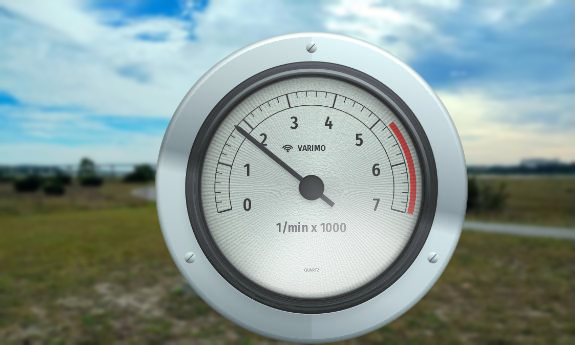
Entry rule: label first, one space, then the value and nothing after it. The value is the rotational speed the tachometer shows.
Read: 1800 rpm
